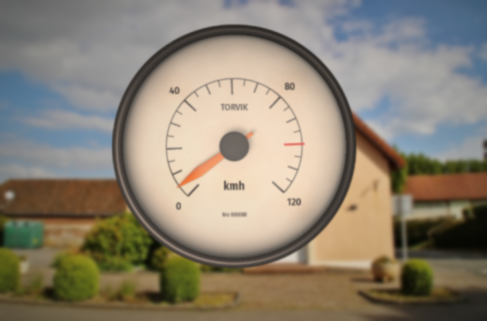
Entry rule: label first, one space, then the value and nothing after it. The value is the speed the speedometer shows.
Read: 5 km/h
